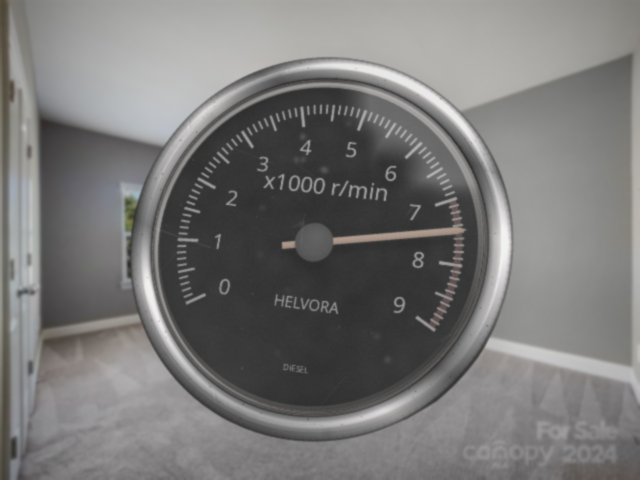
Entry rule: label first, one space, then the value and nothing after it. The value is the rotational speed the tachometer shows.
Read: 7500 rpm
